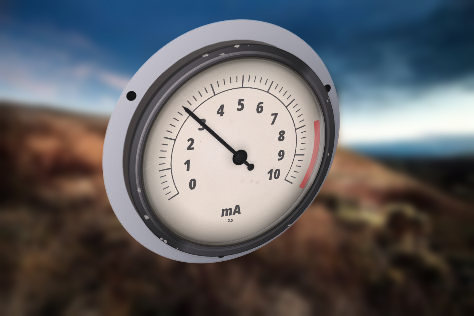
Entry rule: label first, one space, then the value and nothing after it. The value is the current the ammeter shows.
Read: 3 mA
